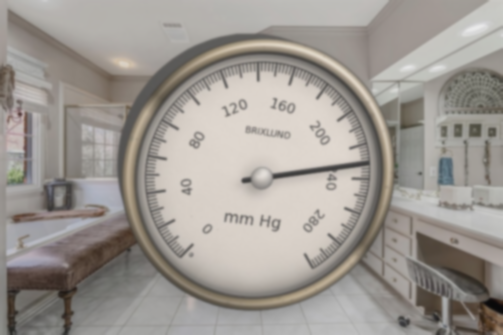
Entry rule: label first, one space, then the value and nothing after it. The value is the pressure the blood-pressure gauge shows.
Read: 230 mmHg
